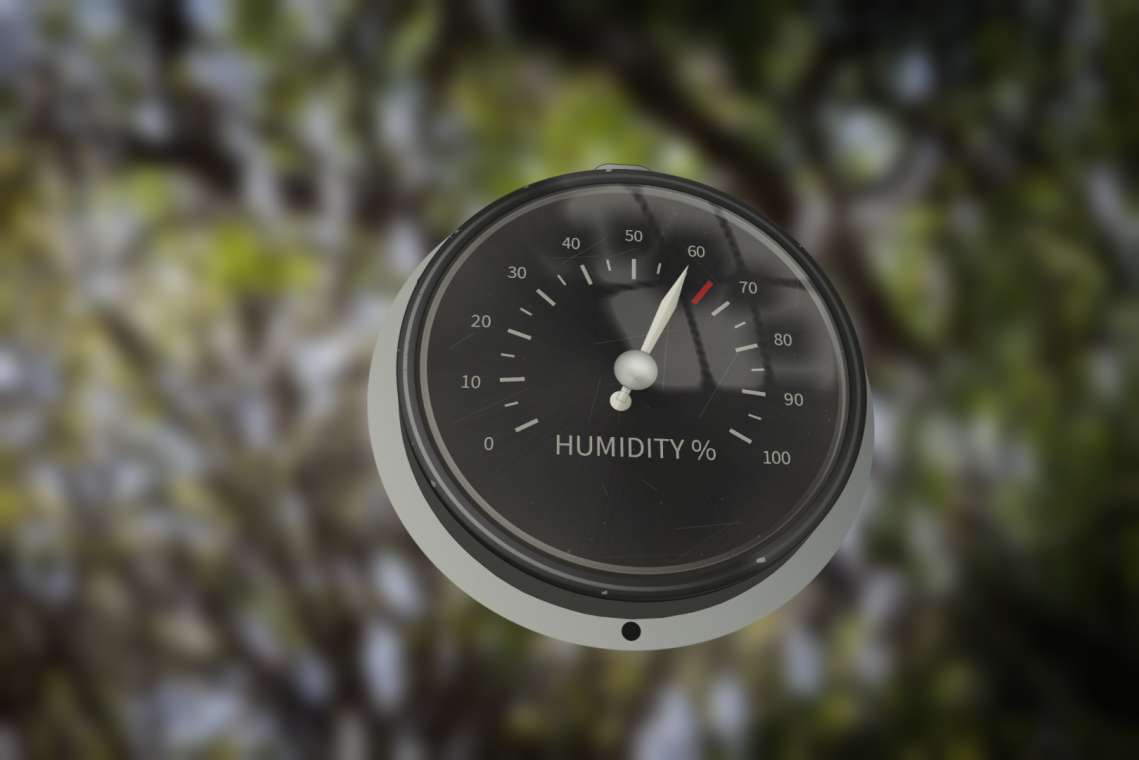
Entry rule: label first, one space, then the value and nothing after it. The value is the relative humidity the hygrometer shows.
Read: 60 %
